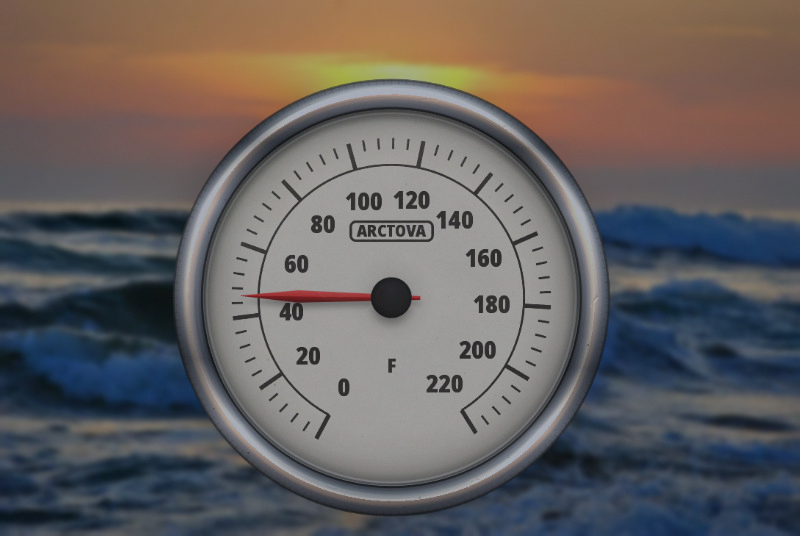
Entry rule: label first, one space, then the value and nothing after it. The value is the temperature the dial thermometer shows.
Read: 46 °F
